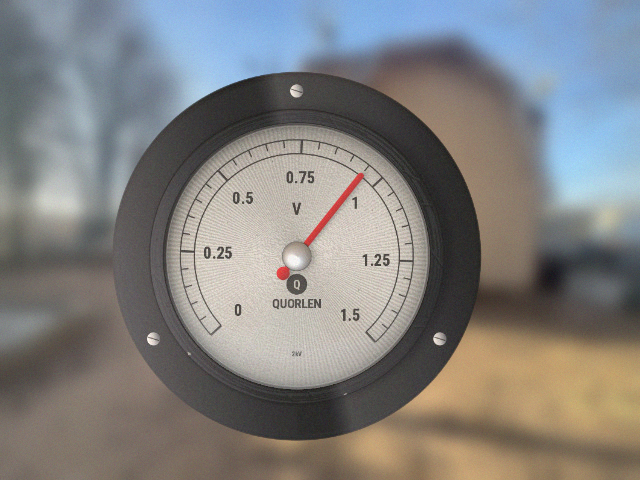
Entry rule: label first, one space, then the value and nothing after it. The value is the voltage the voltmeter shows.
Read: 0.95 V
